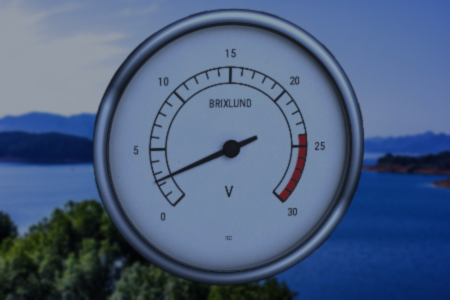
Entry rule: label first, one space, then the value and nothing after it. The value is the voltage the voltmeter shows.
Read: 2.5 V
